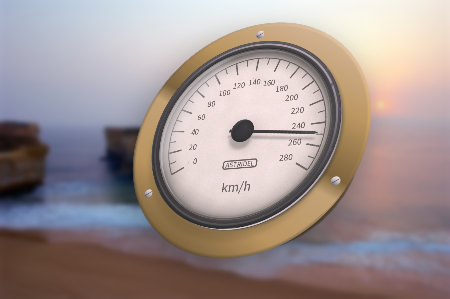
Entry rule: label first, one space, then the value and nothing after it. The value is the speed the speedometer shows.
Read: 250 km/h
